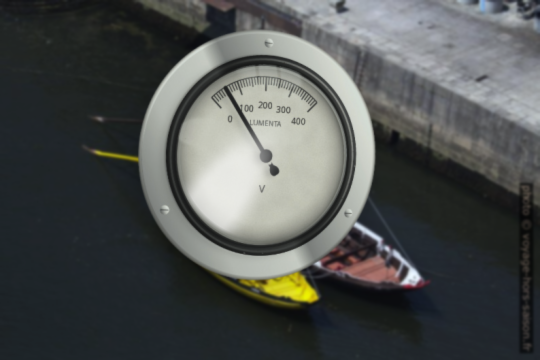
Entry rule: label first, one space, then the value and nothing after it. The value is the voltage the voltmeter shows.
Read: 50 V
